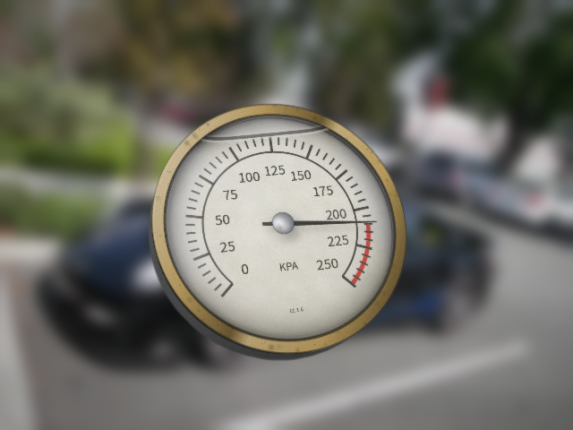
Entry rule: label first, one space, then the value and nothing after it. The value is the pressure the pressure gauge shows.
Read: 210 kPa
